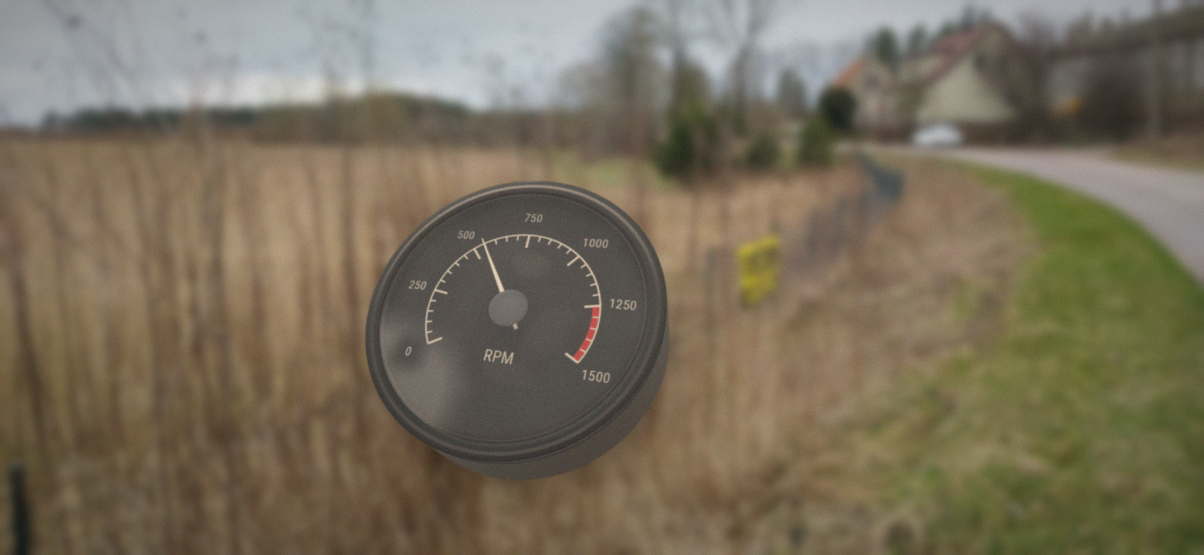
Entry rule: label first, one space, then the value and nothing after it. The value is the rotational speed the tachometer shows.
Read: 550 rpm
